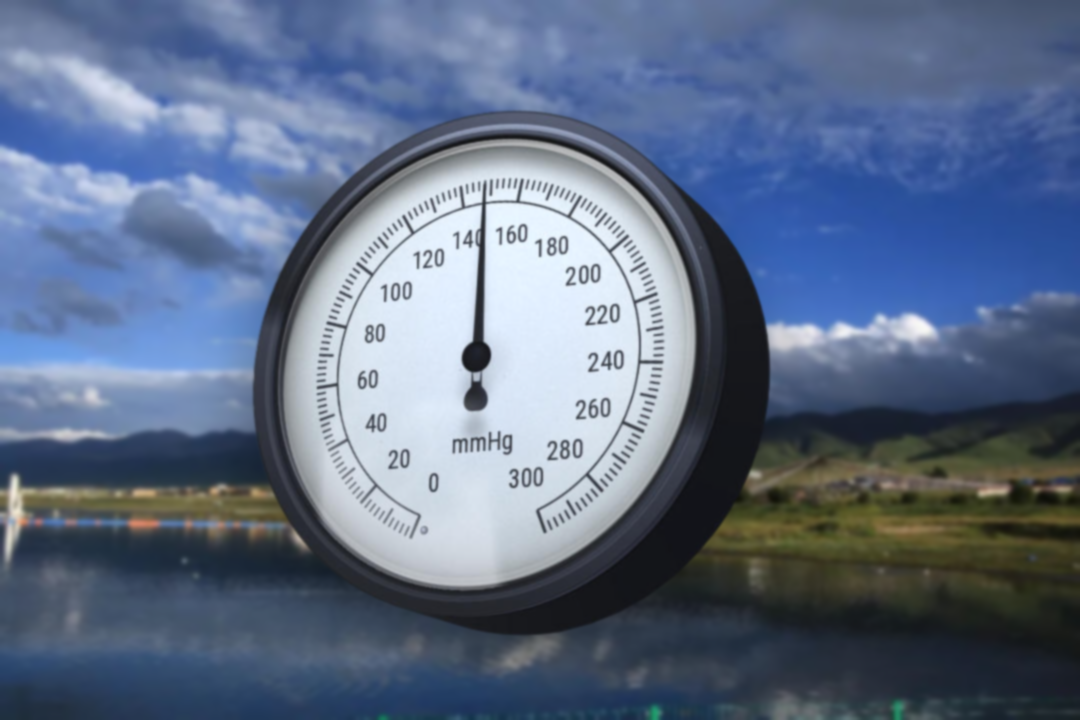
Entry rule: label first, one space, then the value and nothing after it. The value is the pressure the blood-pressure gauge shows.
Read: 150 mmHg
